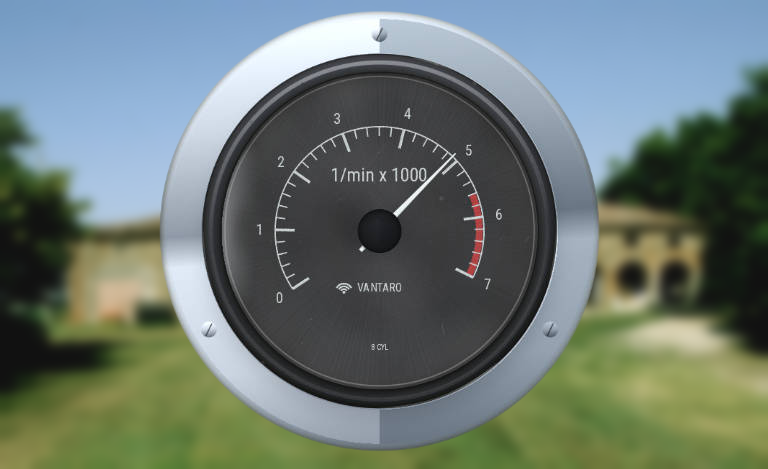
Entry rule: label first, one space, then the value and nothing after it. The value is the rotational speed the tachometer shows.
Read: 4900 rpm
